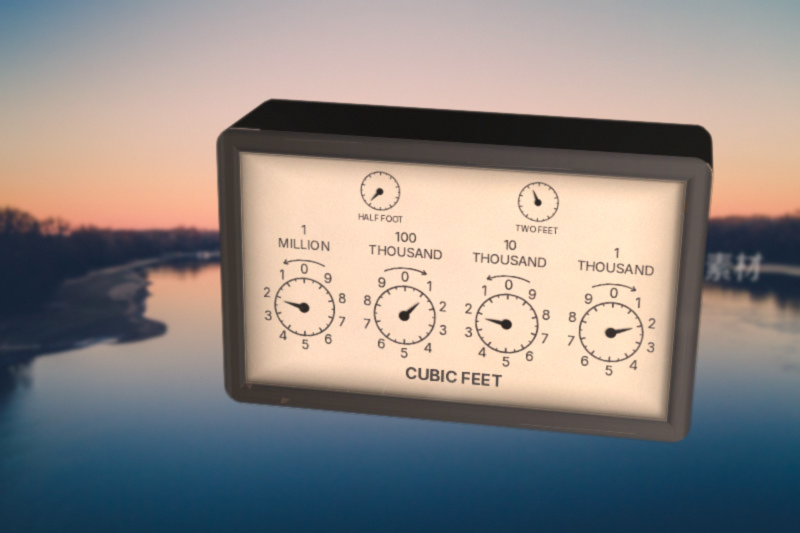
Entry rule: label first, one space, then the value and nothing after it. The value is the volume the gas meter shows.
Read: 212200 ft³
